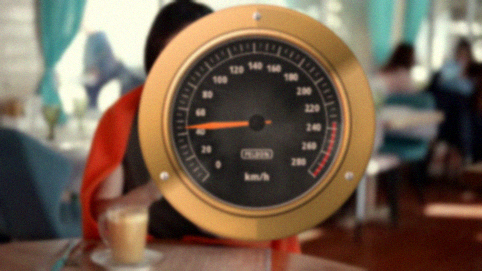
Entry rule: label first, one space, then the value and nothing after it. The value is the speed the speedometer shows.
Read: 45 km/h
